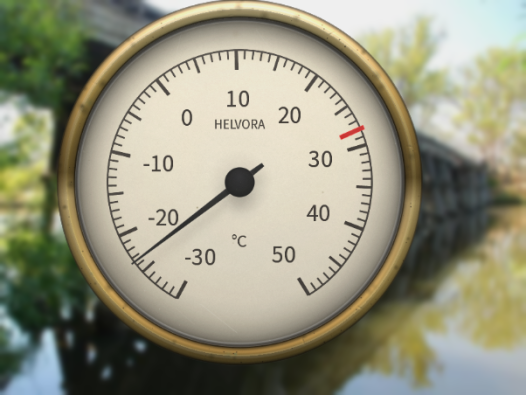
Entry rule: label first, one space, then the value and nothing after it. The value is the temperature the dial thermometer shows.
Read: -23.5 °C
